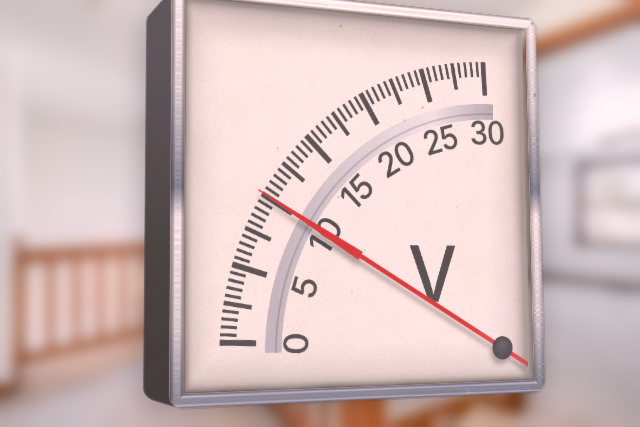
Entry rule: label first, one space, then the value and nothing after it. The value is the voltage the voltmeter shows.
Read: 10 V
